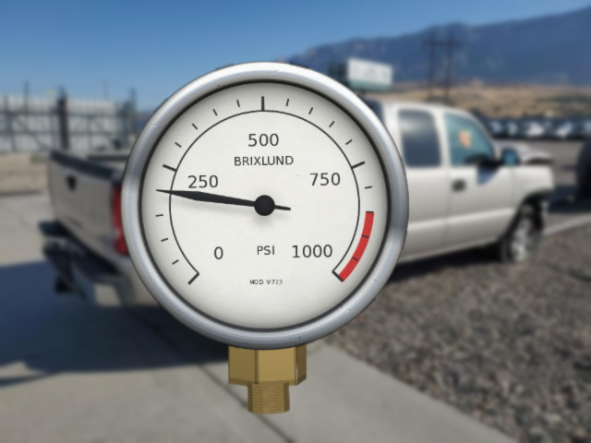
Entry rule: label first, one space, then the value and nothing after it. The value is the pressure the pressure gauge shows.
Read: 200 psi
